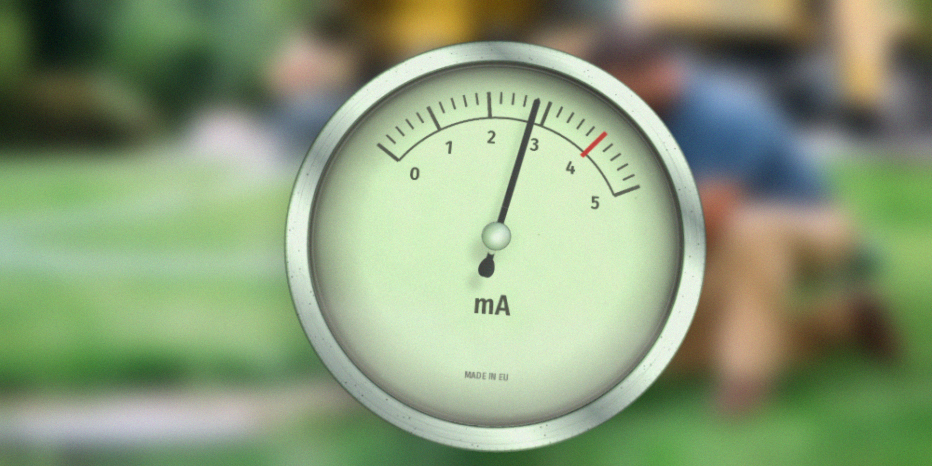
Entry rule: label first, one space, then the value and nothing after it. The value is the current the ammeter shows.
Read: 2.8 mA
